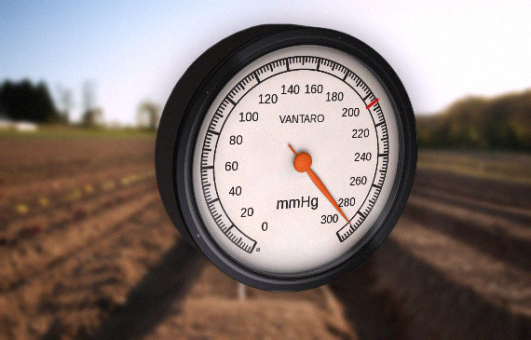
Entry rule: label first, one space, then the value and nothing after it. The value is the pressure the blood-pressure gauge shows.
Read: 290 mmHg
